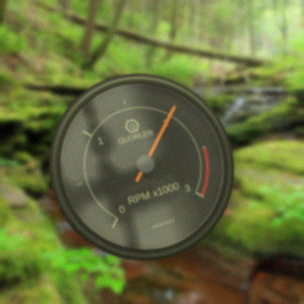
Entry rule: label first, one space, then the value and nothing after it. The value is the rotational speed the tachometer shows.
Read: 2000 rpm
